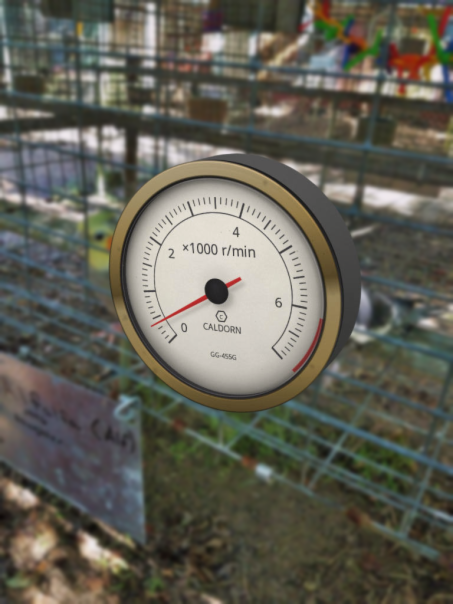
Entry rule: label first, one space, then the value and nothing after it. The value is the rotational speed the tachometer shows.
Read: 400 rpm
